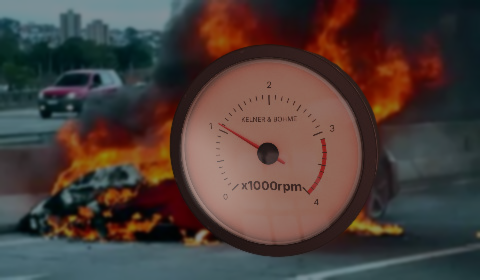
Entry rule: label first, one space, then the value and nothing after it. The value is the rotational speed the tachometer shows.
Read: 1100 rpm
